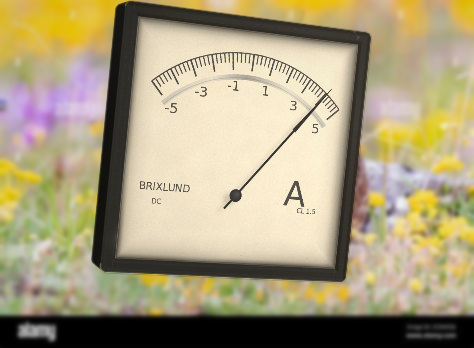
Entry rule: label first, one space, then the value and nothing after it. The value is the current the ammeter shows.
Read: 4 A
